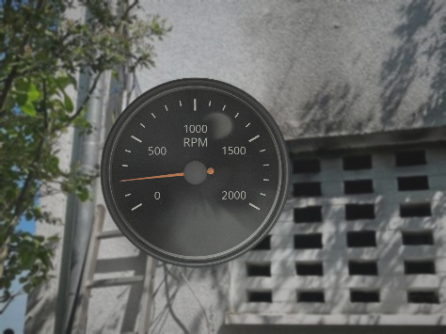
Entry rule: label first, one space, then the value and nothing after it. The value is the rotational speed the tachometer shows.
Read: 200 rpm
